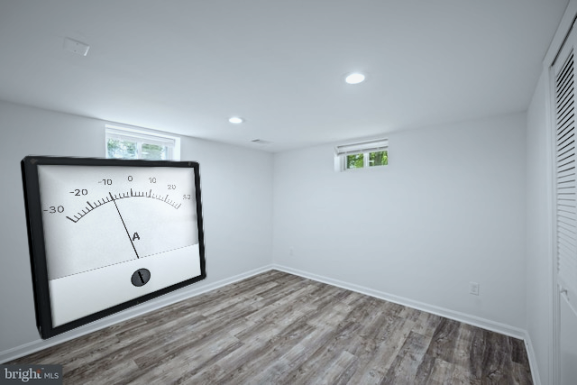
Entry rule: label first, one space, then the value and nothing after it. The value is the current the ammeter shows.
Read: -10 A
